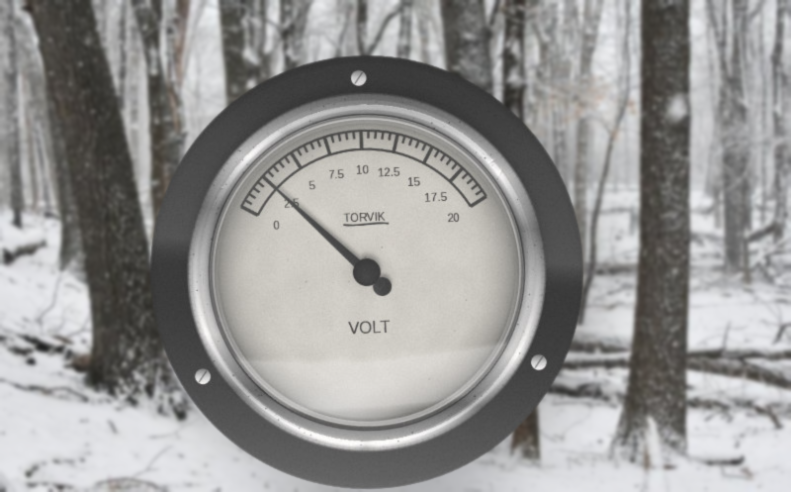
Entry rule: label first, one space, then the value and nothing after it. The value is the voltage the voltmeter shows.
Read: 2.5 V
